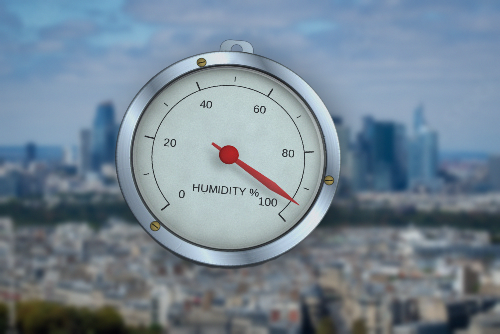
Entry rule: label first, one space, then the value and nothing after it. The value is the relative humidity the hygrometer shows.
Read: 95 %
